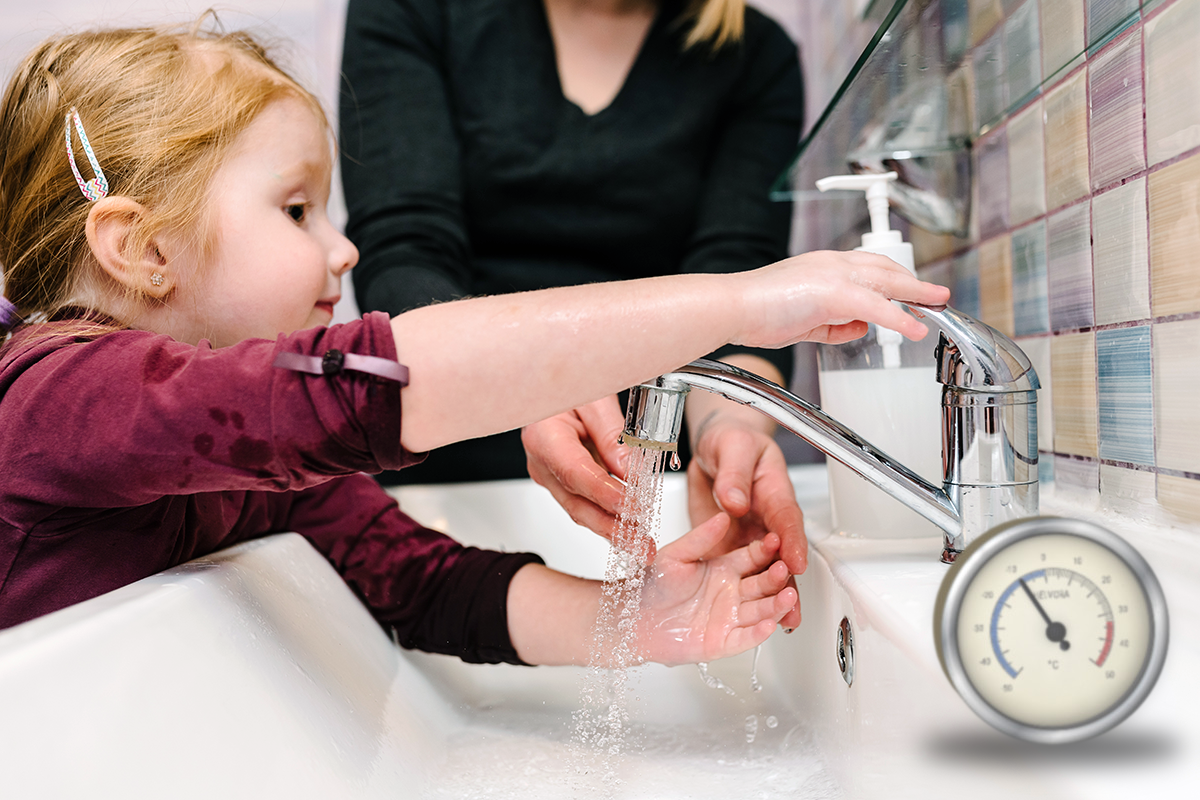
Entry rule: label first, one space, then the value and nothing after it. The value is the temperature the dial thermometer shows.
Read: -10 °C
